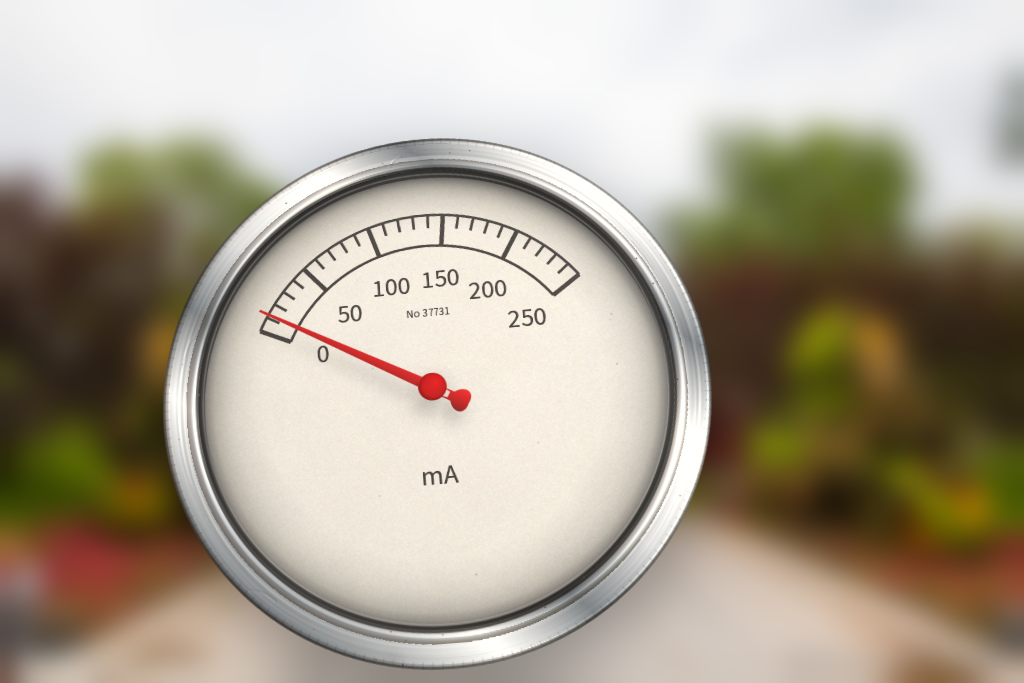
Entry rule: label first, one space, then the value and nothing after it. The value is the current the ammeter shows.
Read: 10 mA
